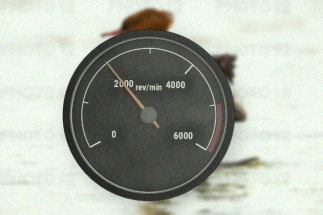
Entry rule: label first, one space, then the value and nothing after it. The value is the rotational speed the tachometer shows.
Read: 2000 rpm
